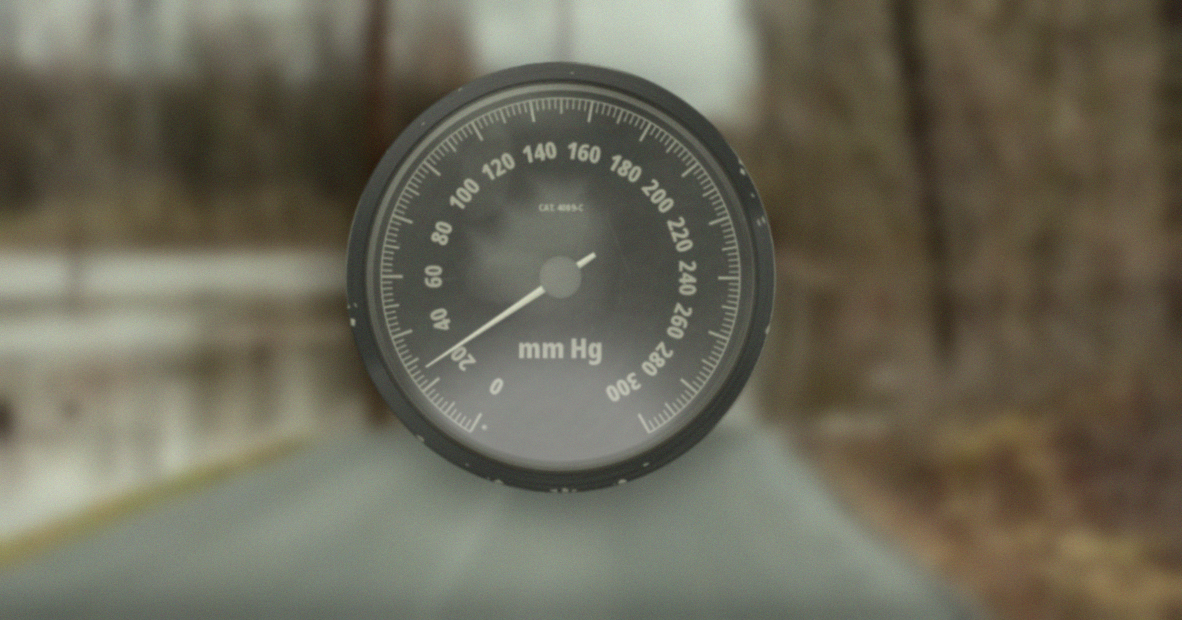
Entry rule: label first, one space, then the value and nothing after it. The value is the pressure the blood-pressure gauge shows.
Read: 26 mmHg
